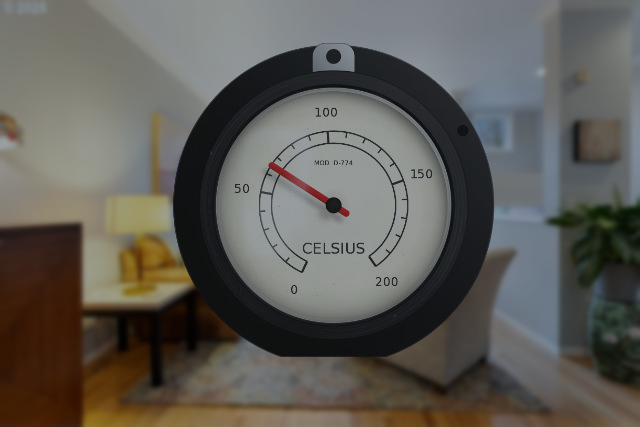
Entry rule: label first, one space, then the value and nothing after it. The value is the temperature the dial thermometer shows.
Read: 65 °C
